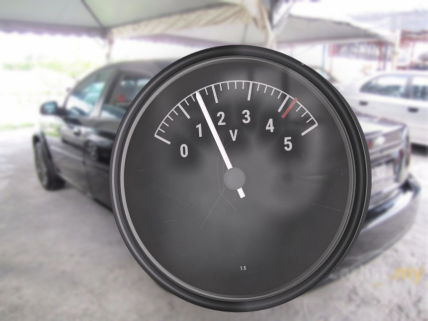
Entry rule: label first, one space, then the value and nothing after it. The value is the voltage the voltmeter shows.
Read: 1.6 V
